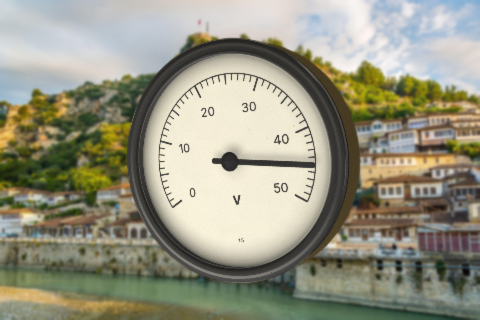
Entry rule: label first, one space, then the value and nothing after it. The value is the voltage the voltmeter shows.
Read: 45 V
